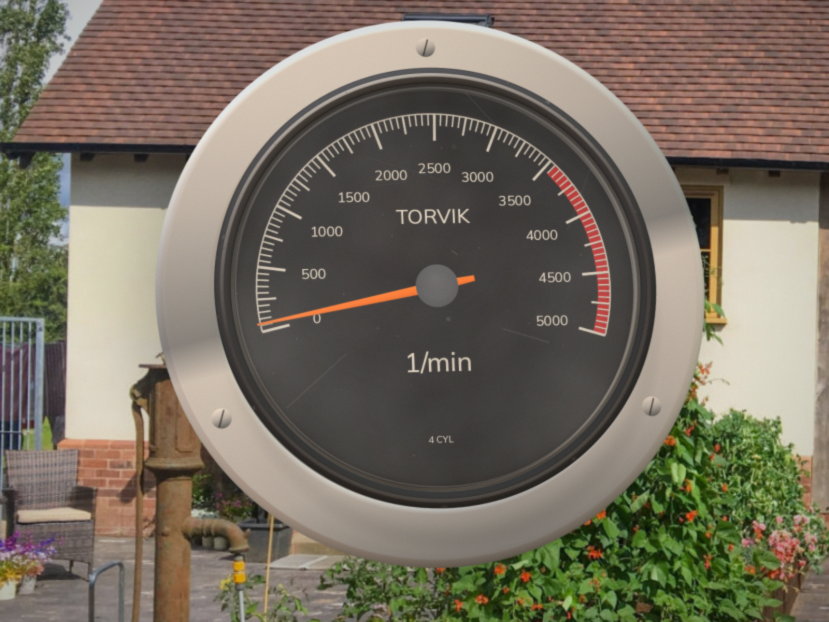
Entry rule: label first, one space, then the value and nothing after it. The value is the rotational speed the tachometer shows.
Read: 50 rpm
